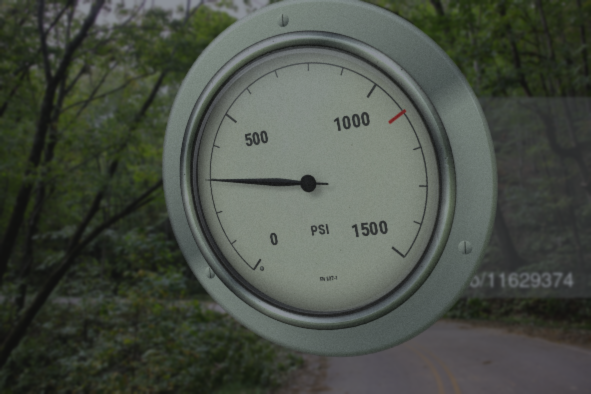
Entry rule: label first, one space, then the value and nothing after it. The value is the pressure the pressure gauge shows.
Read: 300 psi
